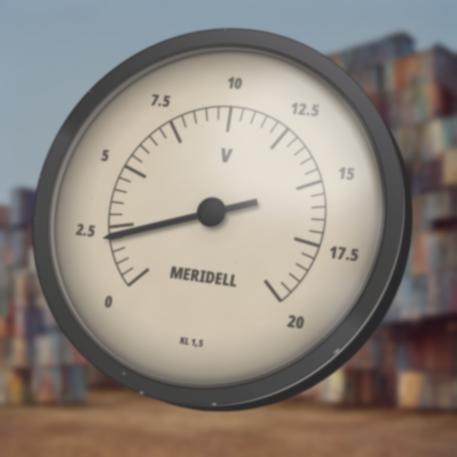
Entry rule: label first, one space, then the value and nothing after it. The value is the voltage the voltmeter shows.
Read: 2 V
